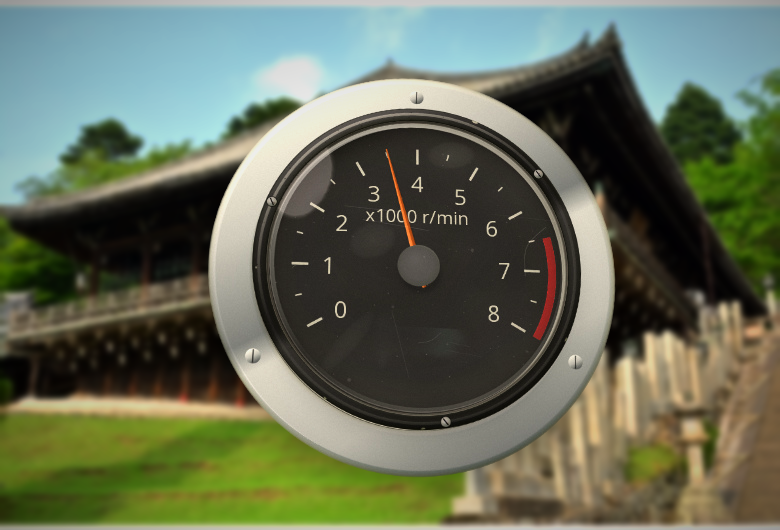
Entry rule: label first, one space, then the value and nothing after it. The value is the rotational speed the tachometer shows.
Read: 3500 rpm
